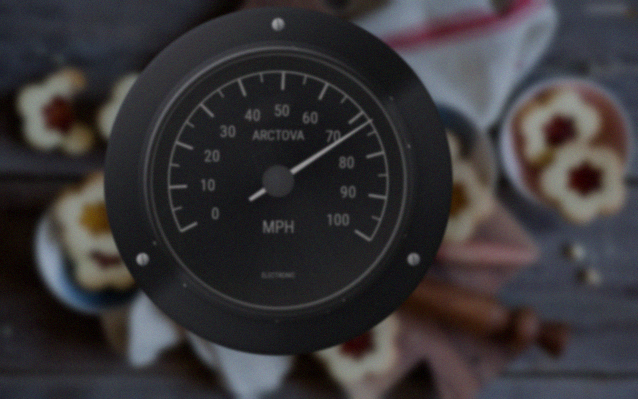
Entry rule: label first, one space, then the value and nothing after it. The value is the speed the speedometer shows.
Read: 72.5 mph
